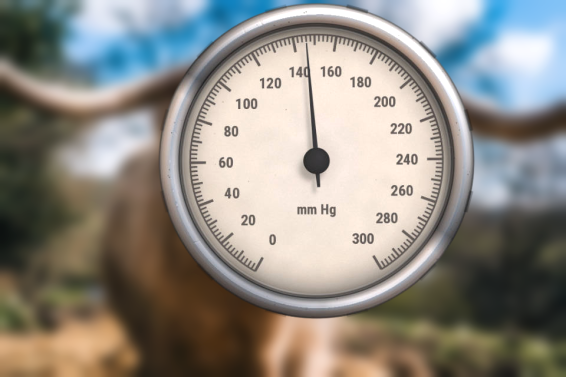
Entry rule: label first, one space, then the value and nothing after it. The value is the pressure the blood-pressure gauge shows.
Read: 146 mmHg
